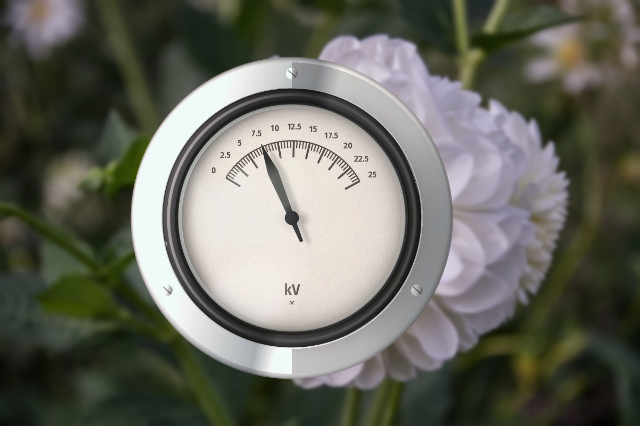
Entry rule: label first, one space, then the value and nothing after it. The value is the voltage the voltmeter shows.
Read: 7.5 kV
